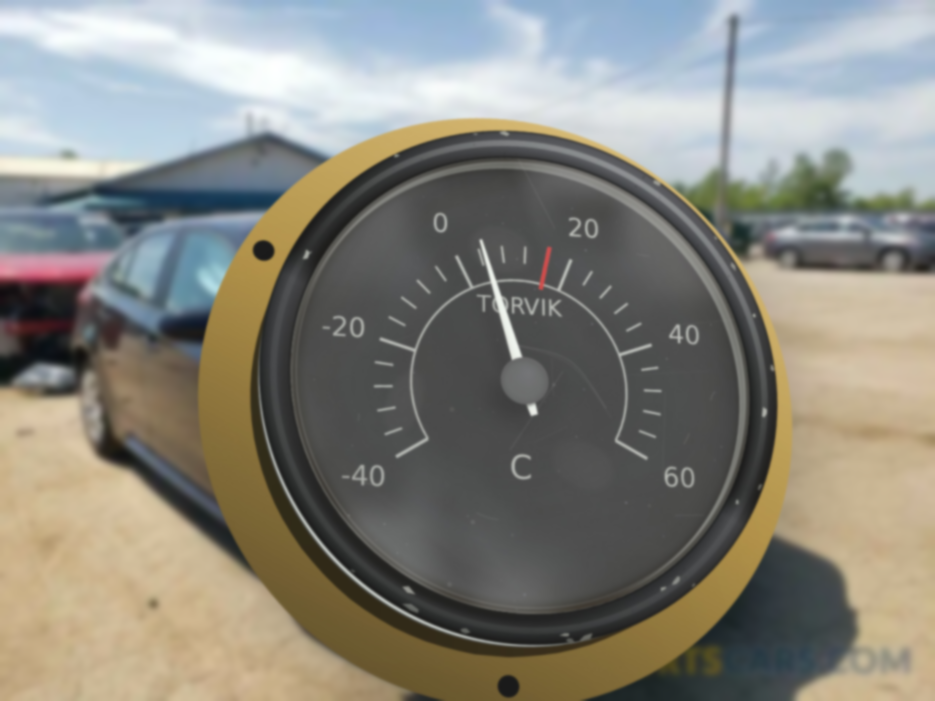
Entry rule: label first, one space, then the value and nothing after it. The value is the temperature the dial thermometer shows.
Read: 4 °C
